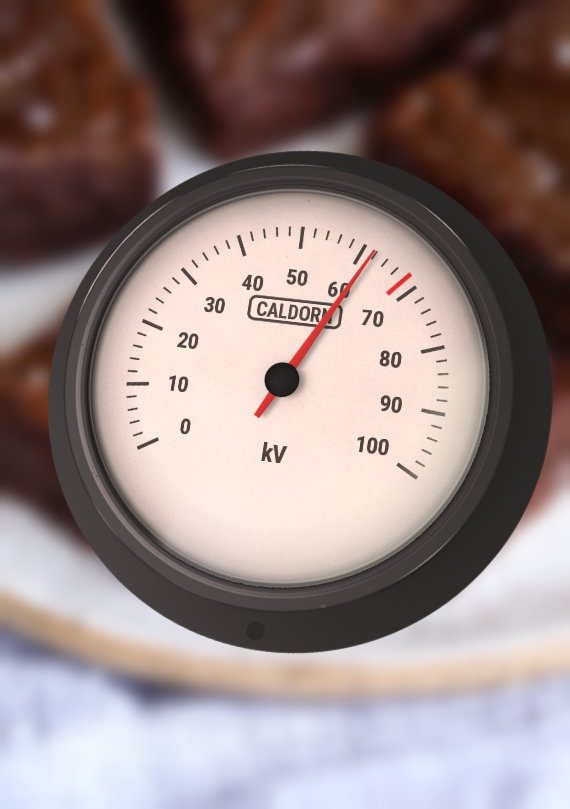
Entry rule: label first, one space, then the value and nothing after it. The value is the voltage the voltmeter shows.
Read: 62 kV
